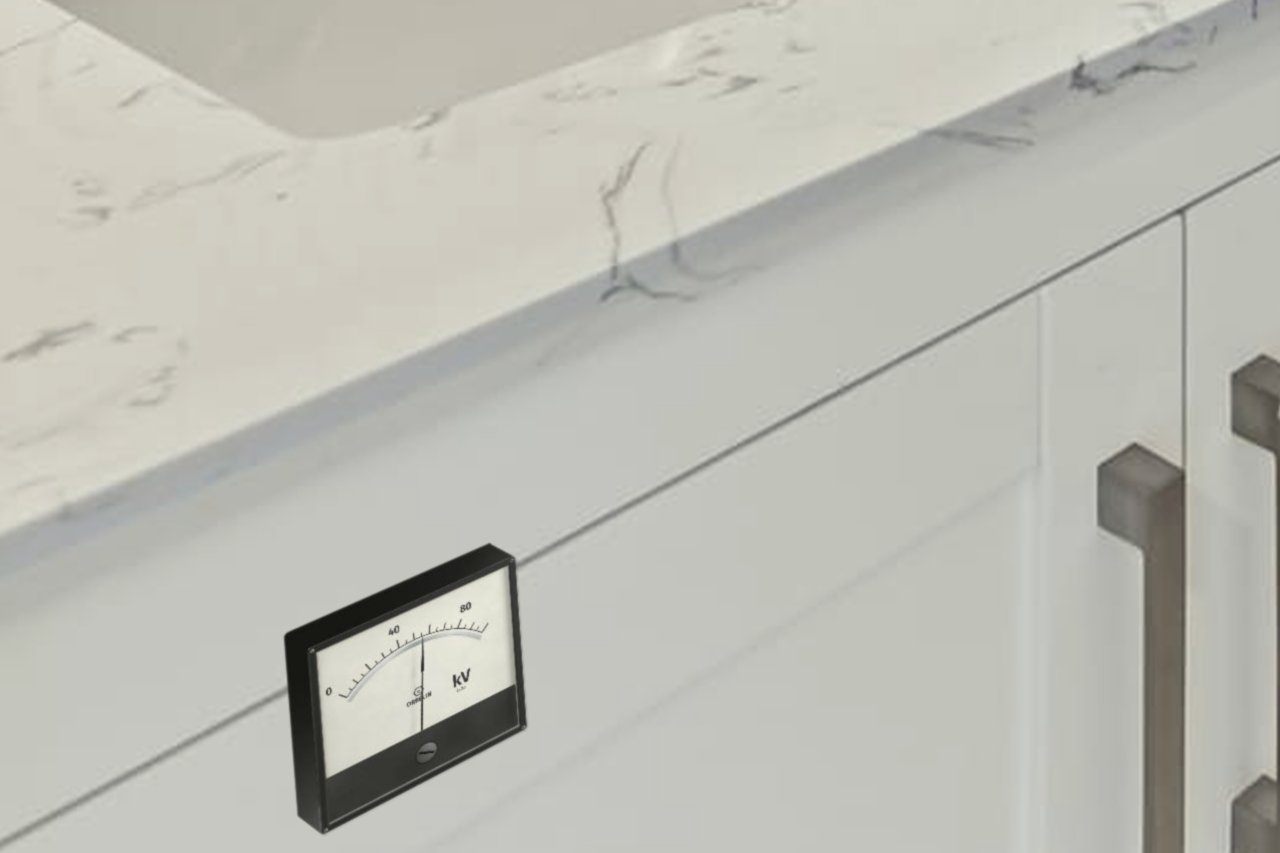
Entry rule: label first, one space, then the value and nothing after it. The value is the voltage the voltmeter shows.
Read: 55 kV
